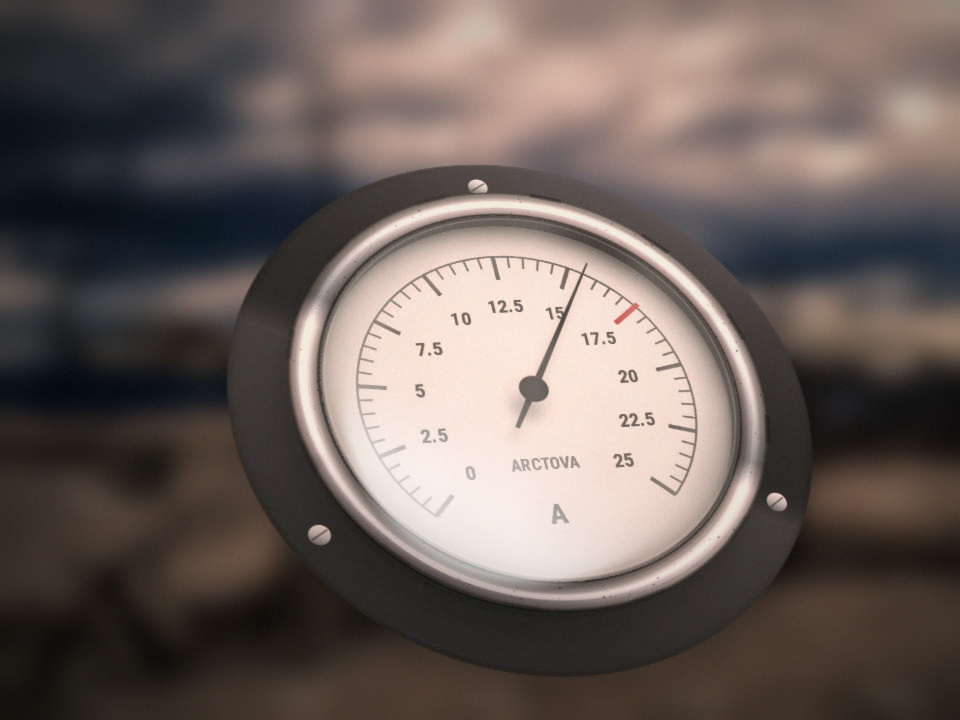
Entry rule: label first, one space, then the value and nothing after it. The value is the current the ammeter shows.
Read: 15.5 A
